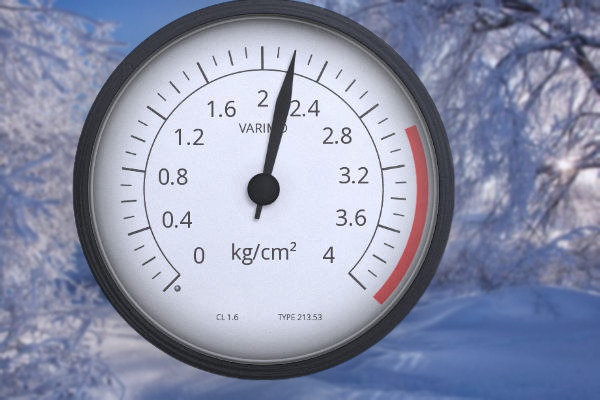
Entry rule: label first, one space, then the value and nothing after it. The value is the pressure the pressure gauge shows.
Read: 2.2 kg/cm²
